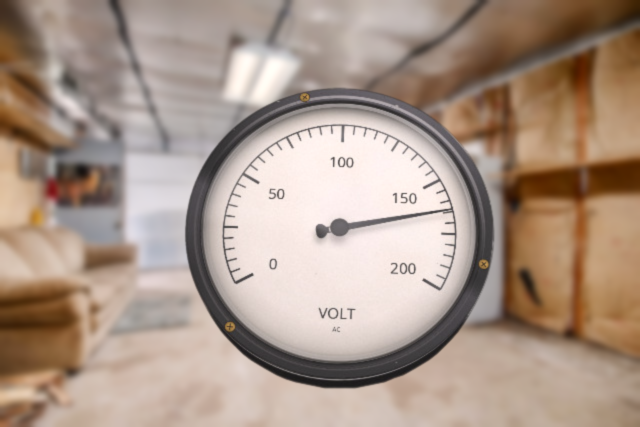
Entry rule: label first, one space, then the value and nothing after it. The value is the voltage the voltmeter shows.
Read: 165 V
